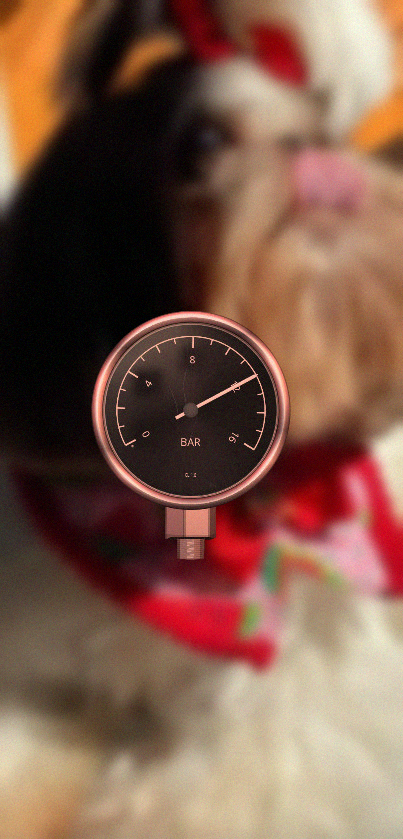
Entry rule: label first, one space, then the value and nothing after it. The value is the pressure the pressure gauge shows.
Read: 12 bar
